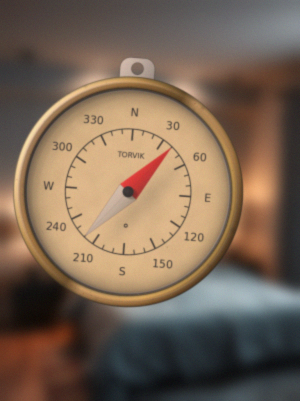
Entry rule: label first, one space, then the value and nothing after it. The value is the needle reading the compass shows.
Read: 40 °
